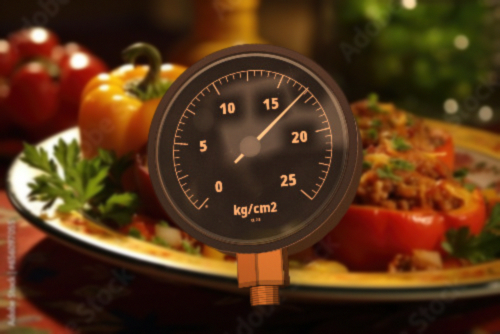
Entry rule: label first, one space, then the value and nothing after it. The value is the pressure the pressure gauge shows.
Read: 17 kg/cm²
